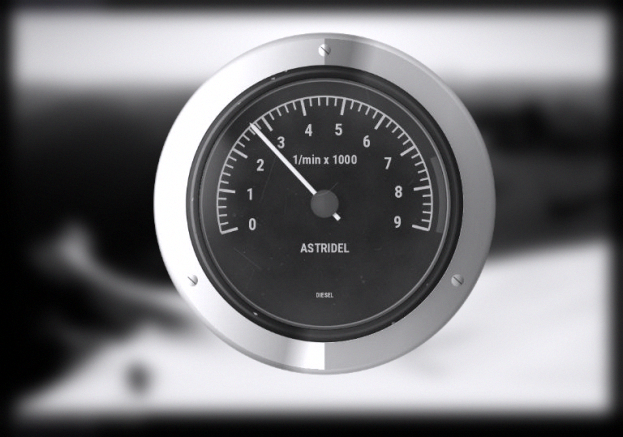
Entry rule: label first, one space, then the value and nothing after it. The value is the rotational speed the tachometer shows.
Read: 2700 rpm
